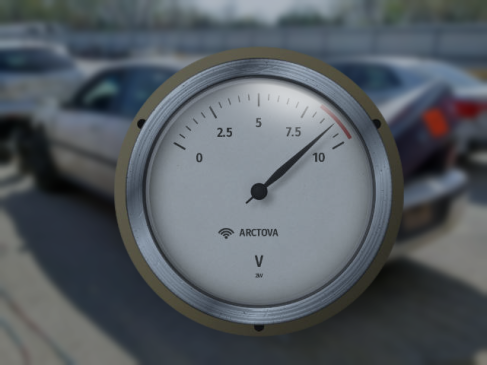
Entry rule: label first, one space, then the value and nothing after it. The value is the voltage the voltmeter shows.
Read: 9 V
